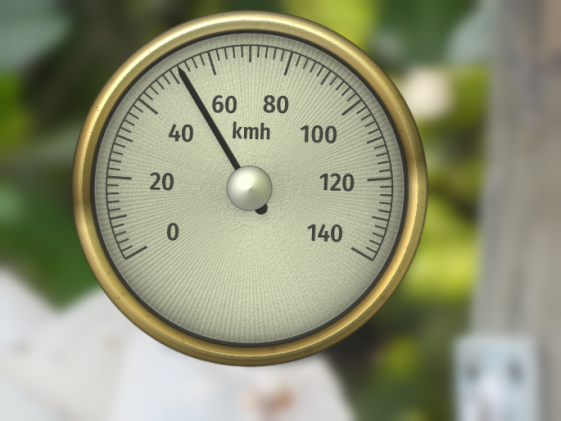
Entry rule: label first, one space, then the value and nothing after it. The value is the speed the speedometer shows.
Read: 52 km/h
